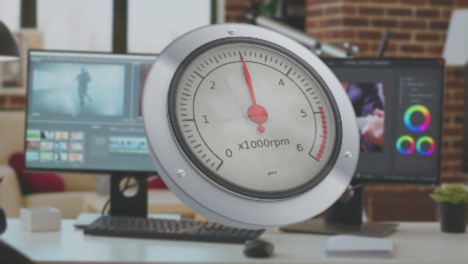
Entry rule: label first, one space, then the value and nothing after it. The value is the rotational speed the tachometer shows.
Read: 3000 rpm
